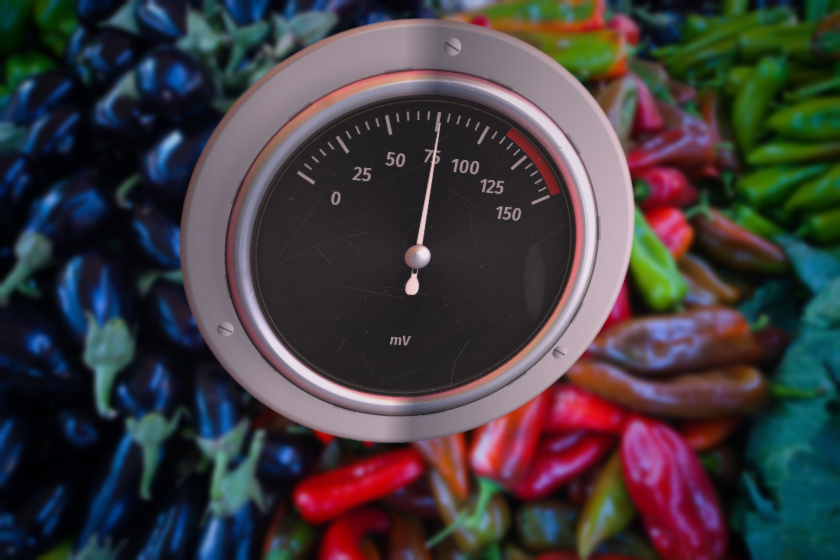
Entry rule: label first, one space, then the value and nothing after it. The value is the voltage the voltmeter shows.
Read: 75 mV
